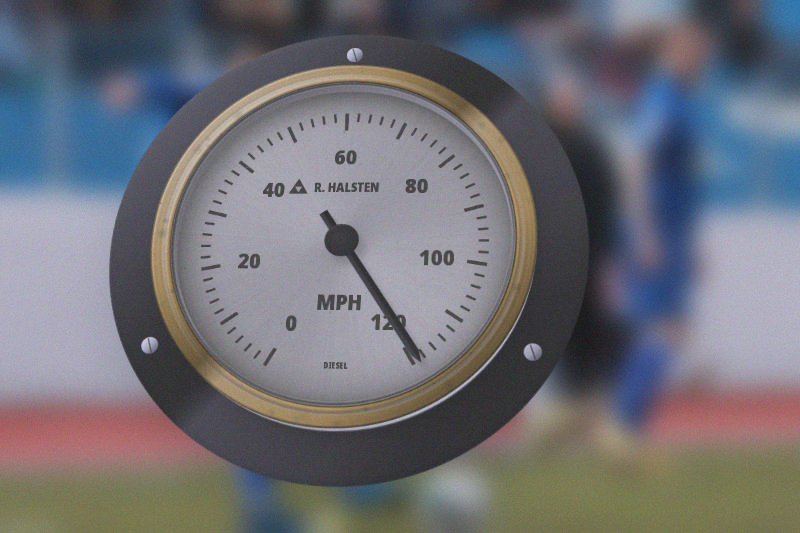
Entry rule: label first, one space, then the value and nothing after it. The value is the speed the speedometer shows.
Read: 119 mph
